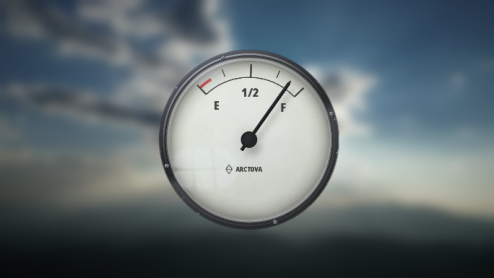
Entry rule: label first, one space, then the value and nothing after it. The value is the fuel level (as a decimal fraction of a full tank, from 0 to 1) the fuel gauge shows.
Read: 0.875
